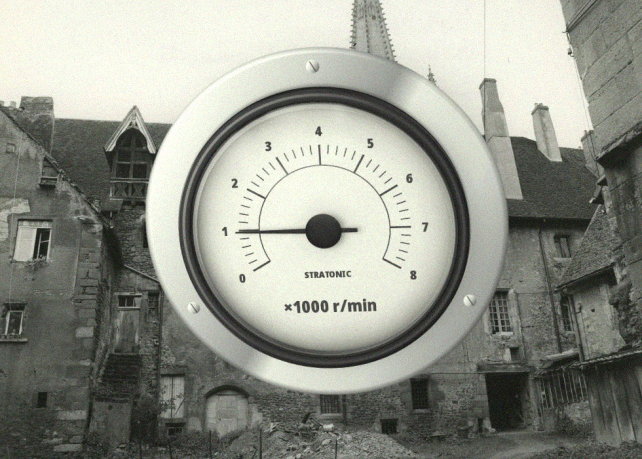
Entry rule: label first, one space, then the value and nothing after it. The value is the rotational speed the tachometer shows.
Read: 1000 rpm
